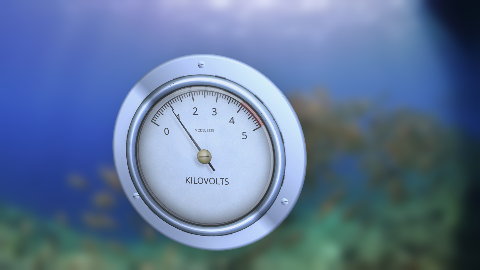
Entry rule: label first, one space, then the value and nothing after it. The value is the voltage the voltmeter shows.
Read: 1 kV
